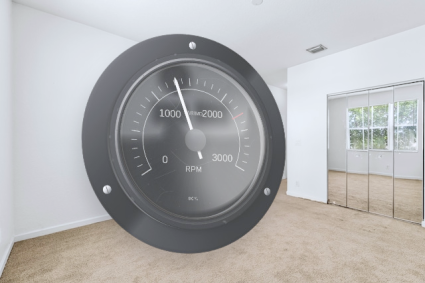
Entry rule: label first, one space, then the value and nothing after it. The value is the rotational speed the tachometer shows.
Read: 1300 rpm
